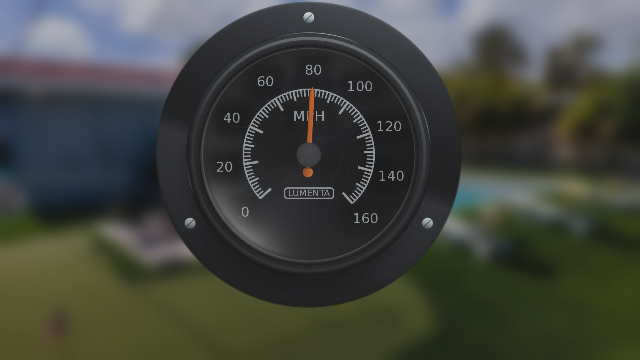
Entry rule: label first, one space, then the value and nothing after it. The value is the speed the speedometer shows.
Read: 80 mph
